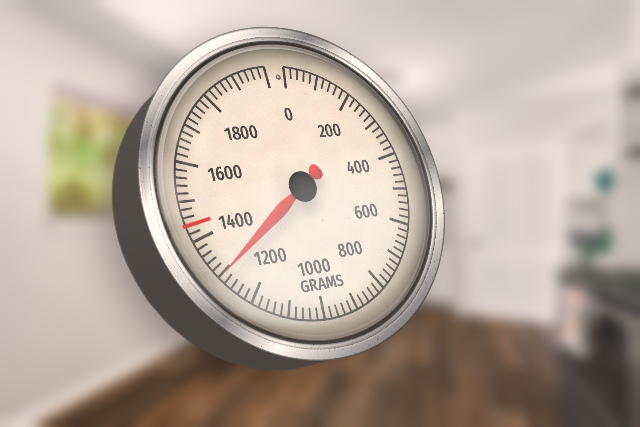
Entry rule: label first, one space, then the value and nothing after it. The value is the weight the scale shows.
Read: 1300 g
